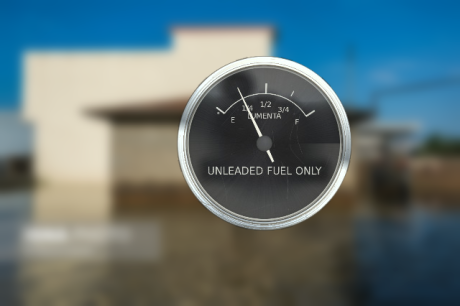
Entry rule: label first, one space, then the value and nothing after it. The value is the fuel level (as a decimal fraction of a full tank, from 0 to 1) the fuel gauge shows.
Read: 0.25
